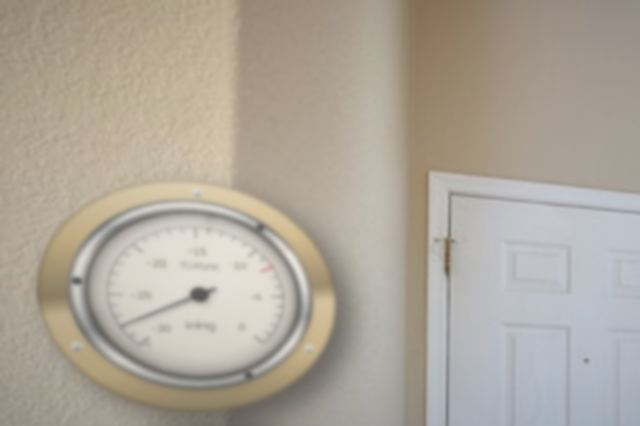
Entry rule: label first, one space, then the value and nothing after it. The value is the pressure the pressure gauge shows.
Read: -28 inHg
